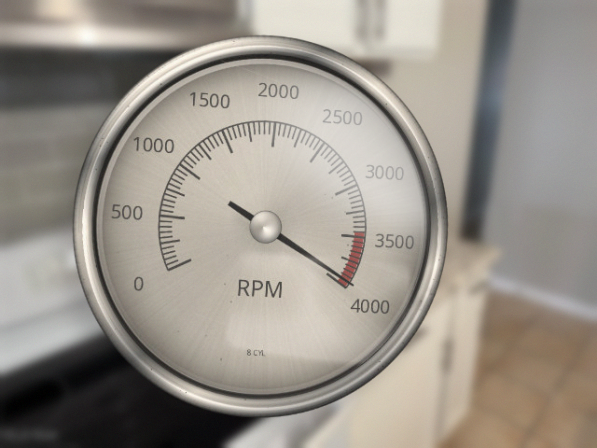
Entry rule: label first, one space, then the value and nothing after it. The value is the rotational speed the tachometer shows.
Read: 3950 rpm
